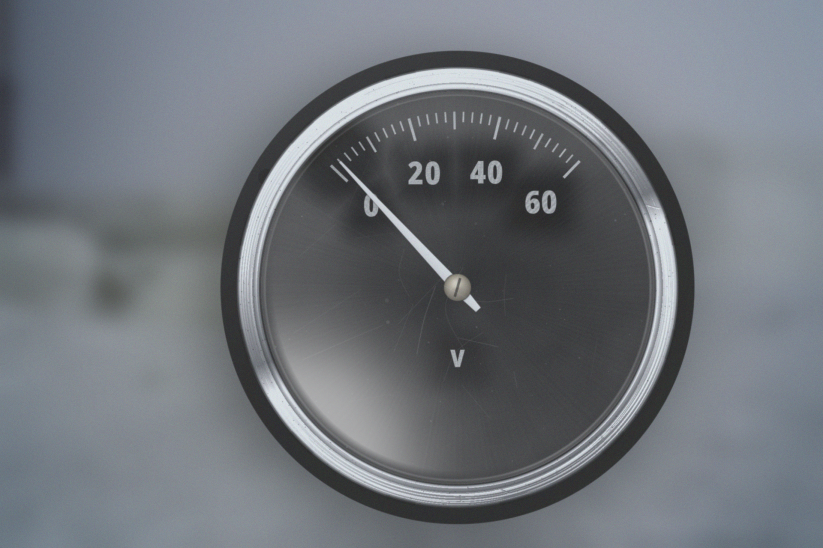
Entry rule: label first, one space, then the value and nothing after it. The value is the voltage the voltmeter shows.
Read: 2 V
